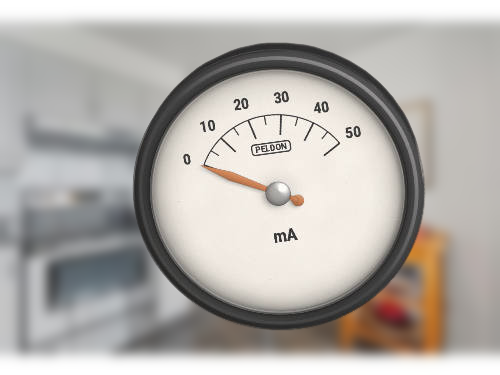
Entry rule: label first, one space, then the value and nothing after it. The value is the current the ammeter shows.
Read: 0 mA
